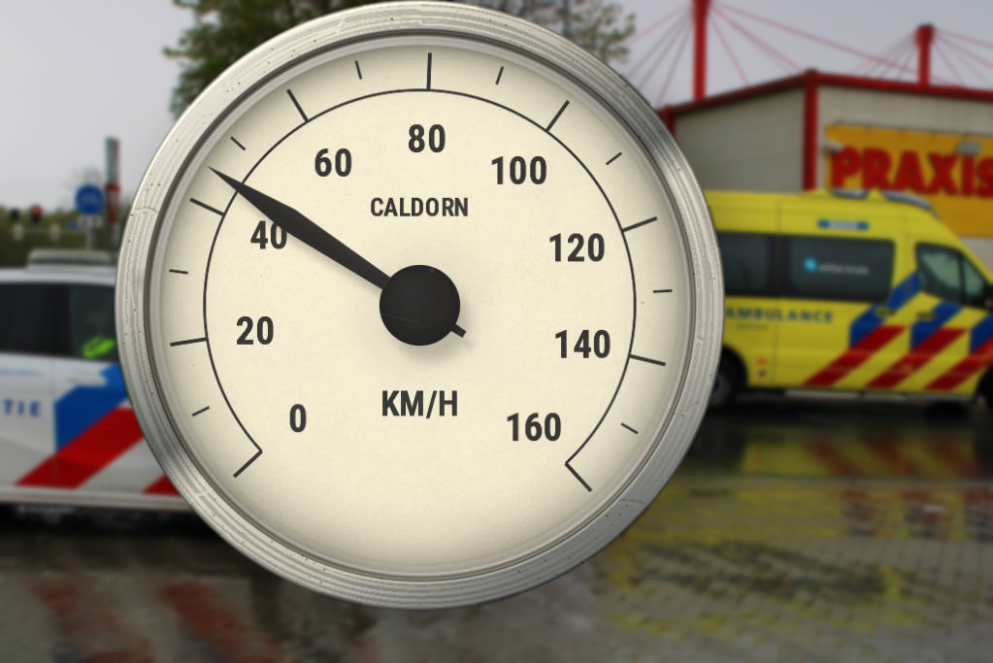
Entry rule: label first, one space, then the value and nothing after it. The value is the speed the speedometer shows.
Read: 45 km/h
